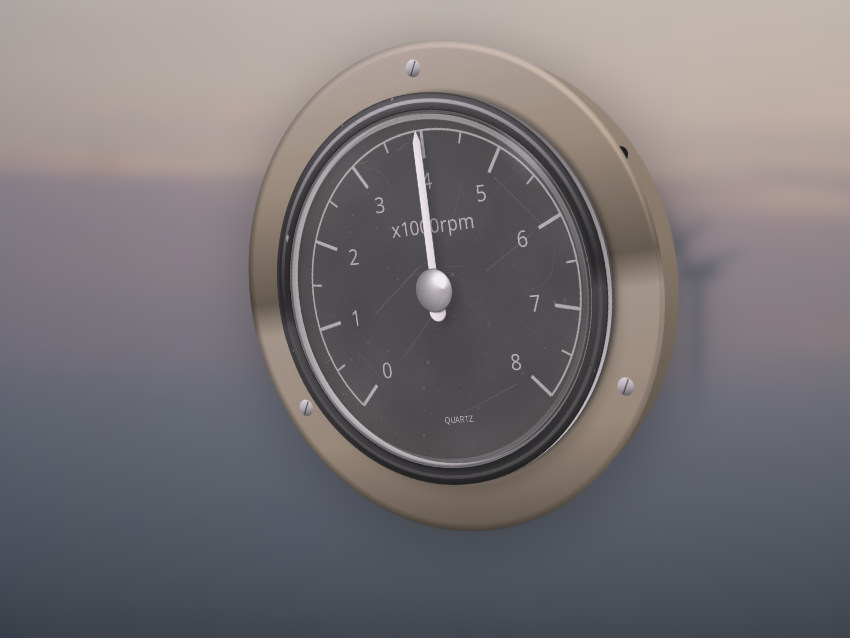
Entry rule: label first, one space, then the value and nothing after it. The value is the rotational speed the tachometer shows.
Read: 4000 rpm
